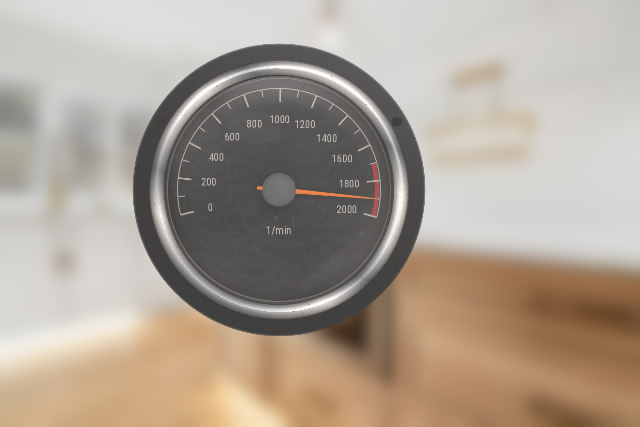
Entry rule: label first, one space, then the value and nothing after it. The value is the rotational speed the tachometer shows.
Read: 1900 rpm
